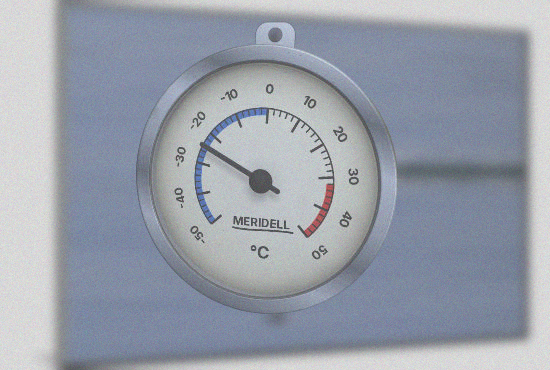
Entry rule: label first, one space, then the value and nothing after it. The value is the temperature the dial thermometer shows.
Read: -24 °C
